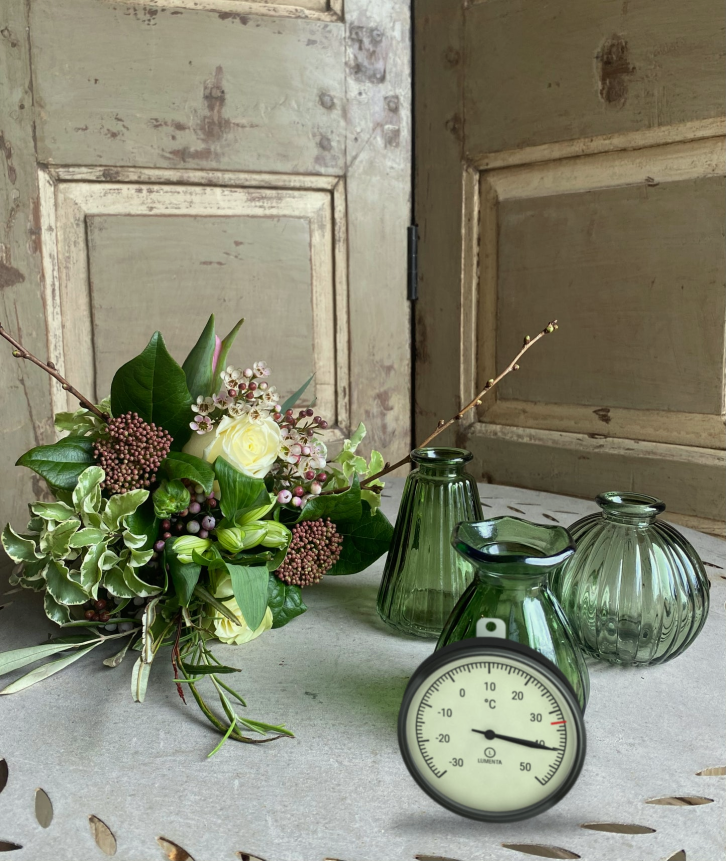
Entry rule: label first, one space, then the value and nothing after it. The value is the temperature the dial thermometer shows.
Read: 40 °C
